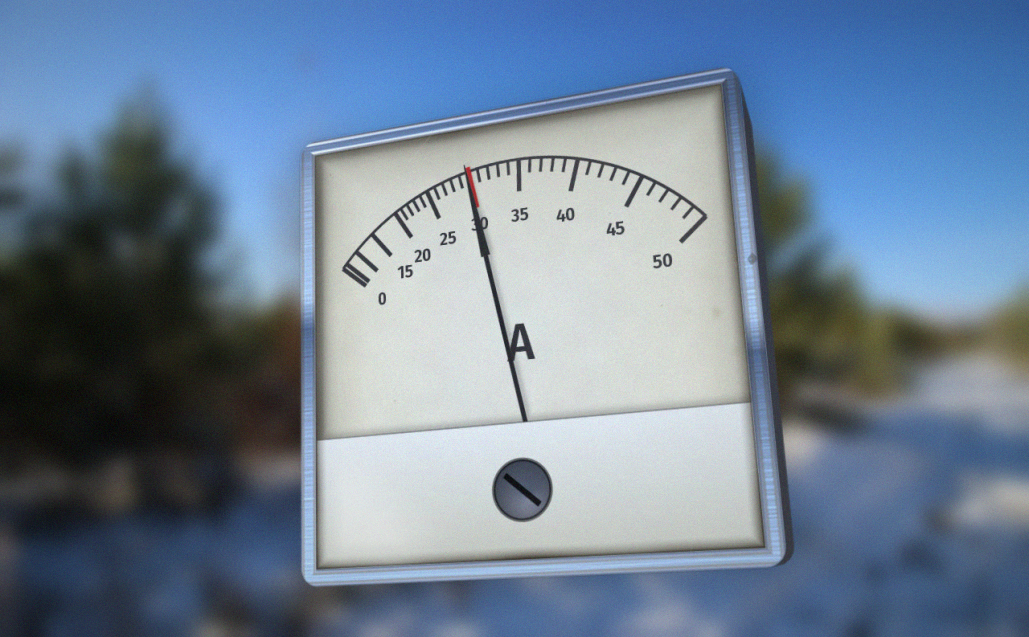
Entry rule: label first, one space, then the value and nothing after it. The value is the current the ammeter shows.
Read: 30 A
